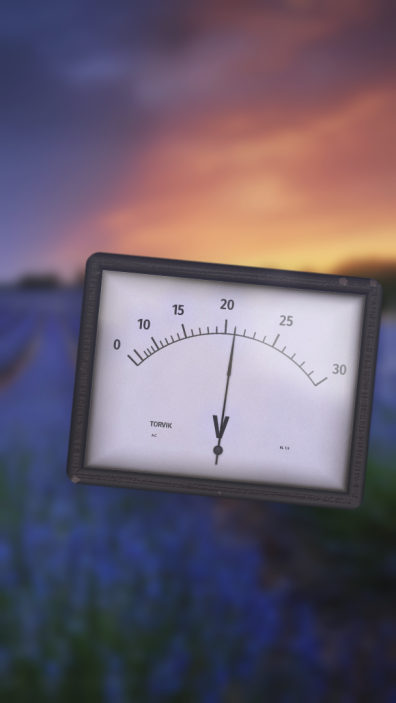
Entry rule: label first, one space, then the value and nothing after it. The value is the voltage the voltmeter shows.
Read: 21 V
